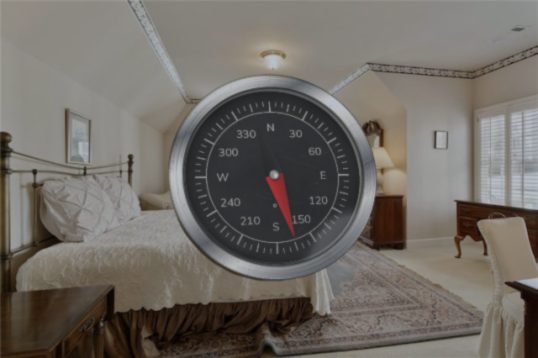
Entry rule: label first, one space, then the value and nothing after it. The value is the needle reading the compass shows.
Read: 165 °
